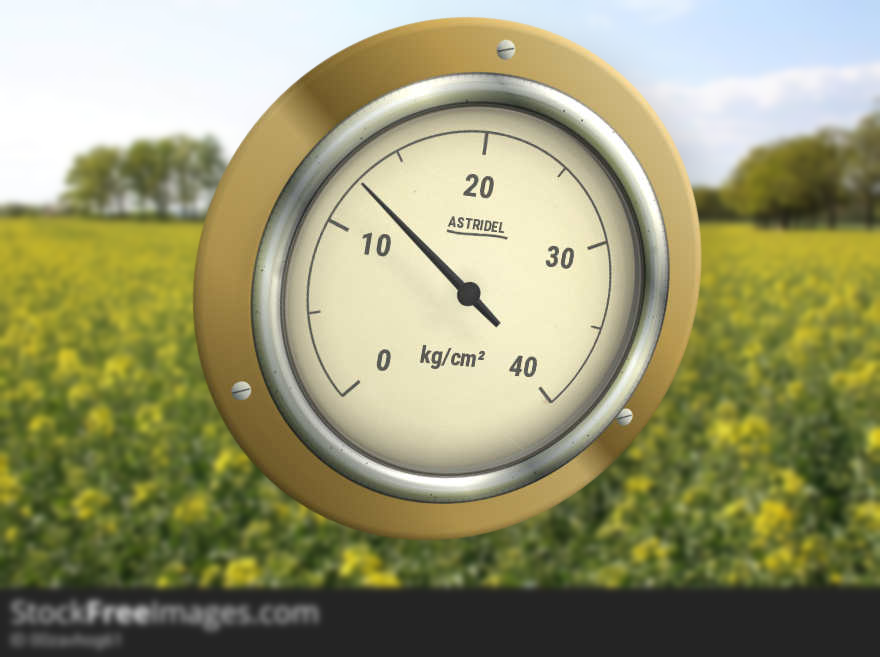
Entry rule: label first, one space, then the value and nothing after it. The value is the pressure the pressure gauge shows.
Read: 12.5 kg/cm²
